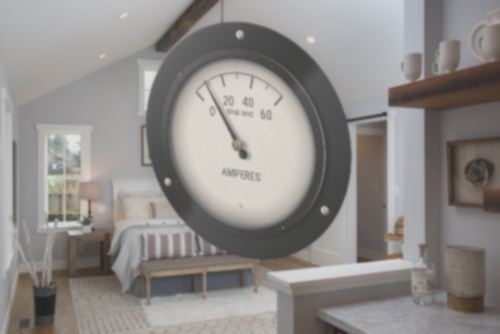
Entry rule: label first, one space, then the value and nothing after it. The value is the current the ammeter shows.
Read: 10 A
